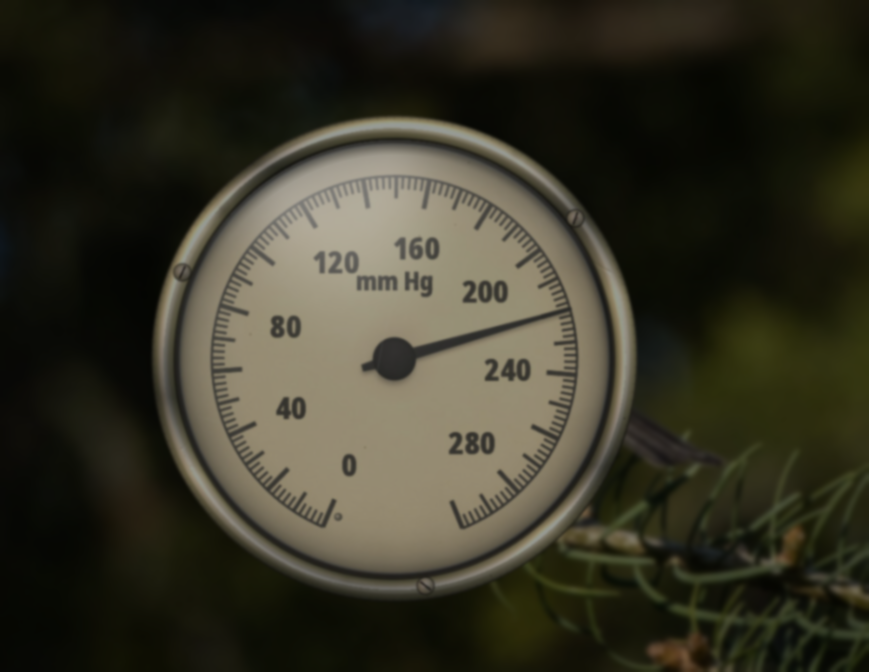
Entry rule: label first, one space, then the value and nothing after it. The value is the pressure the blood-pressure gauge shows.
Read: 220 mmHg
